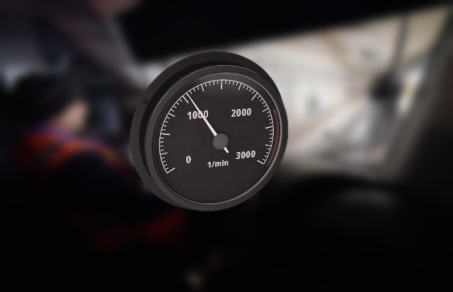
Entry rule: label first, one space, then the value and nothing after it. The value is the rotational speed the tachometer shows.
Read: 1050 rpm
